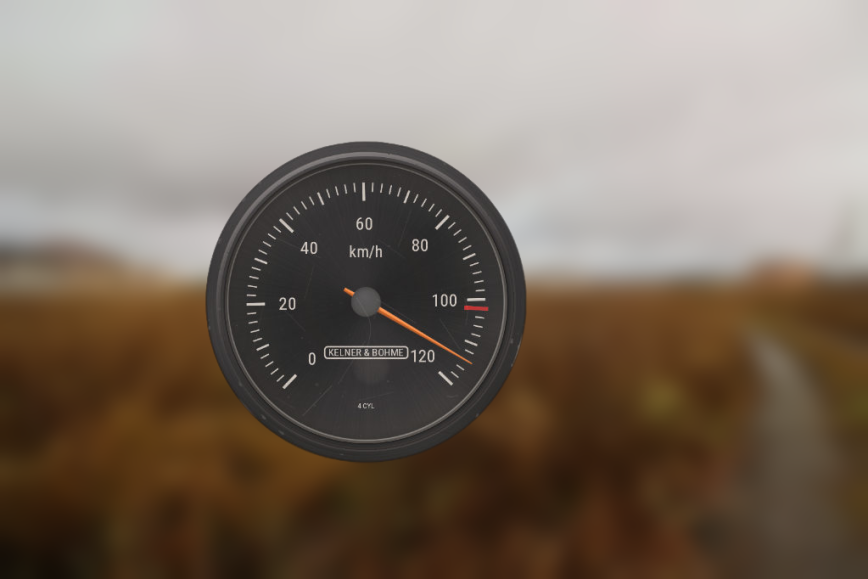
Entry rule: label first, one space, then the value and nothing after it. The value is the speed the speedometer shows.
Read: 114 km/h
